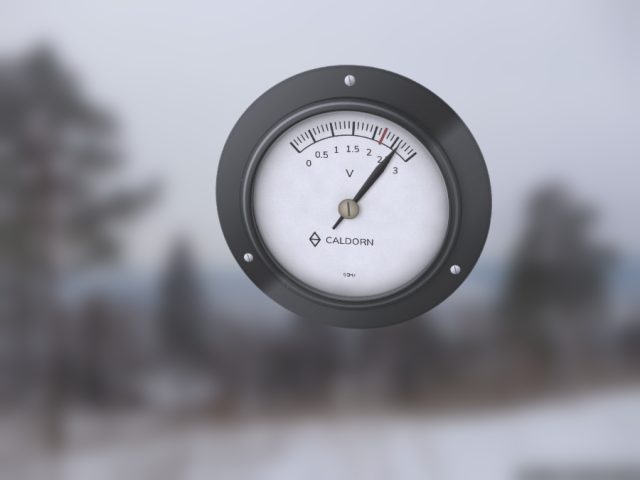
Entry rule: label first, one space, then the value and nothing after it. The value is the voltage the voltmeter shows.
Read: 2.6 V
